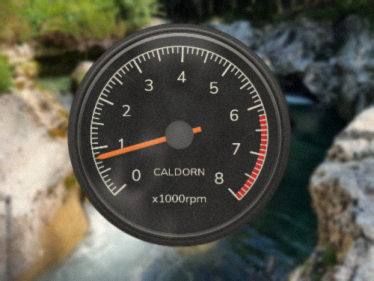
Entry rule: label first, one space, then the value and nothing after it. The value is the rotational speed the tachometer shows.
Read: 800 rpm
